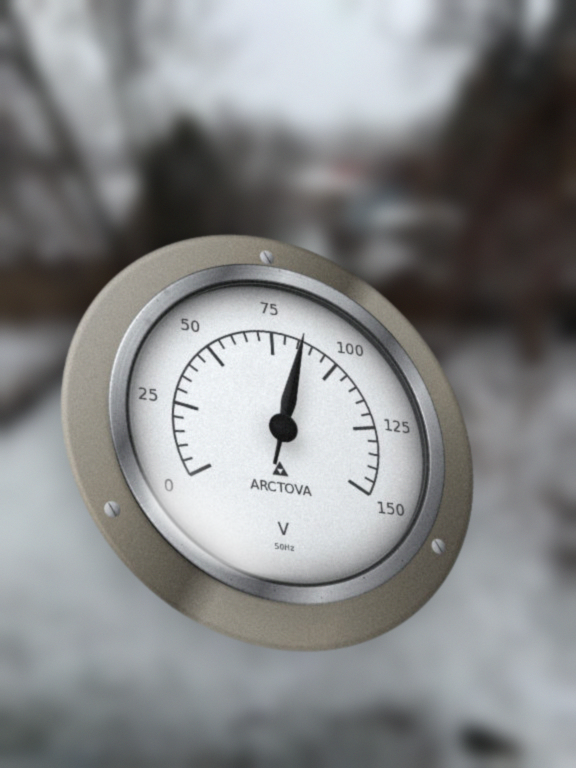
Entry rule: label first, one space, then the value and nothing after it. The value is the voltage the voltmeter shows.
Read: 85 V
